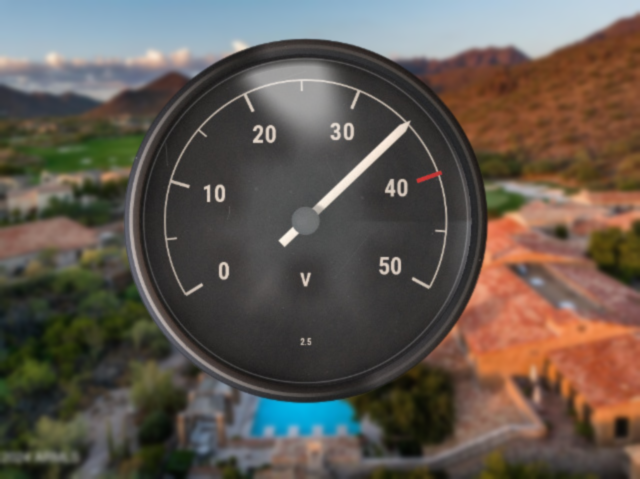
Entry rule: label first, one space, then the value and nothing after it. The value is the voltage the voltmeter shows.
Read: 35 V
